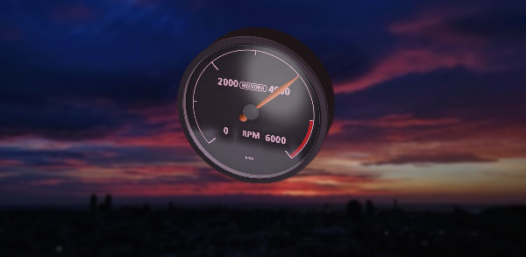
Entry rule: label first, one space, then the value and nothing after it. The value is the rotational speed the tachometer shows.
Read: 4000 rpm
